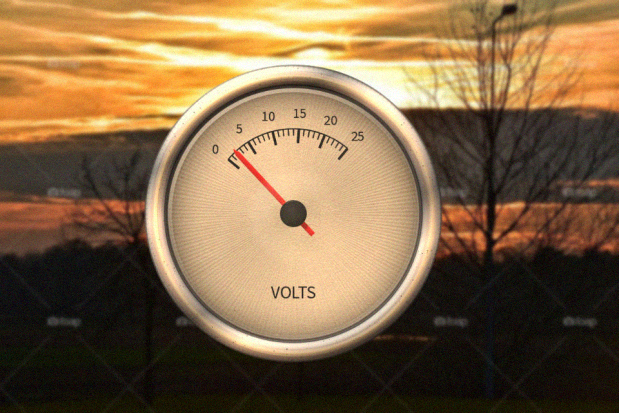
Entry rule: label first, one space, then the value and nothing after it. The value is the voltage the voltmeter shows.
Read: 2 V
